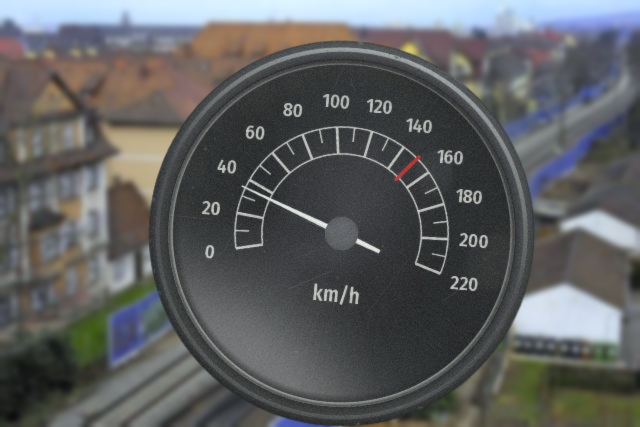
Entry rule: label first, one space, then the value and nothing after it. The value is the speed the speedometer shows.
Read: 35 km/h
